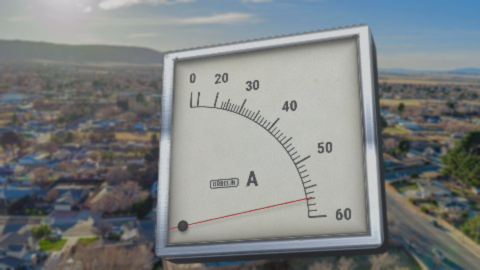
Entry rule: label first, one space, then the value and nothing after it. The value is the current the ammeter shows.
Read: 57 A
